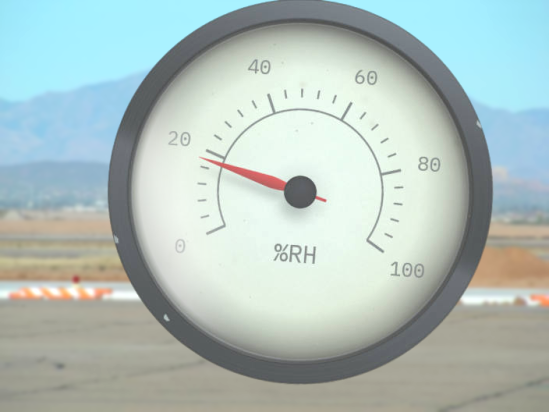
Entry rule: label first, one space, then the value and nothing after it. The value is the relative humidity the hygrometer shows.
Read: 18 %
